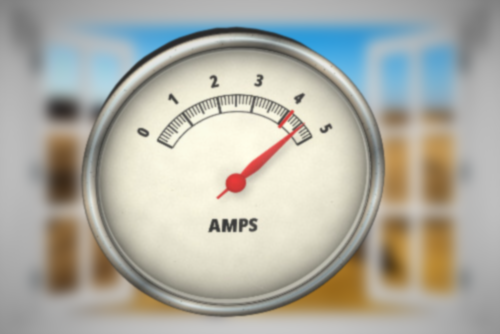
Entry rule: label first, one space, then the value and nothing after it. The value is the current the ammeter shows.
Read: 4.5 A
